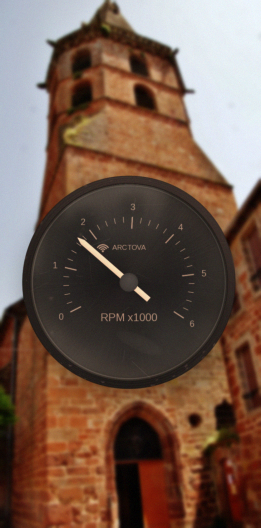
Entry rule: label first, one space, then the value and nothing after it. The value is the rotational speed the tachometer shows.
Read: 1700 rpm
